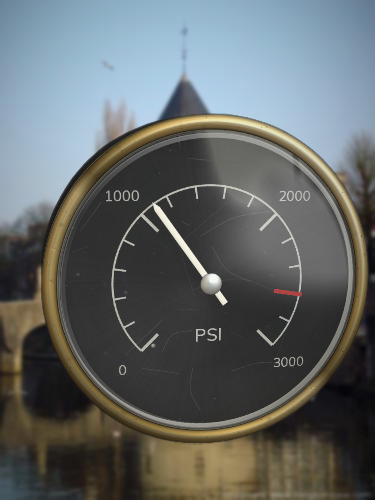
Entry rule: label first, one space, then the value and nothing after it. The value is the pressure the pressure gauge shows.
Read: 1100 psi
